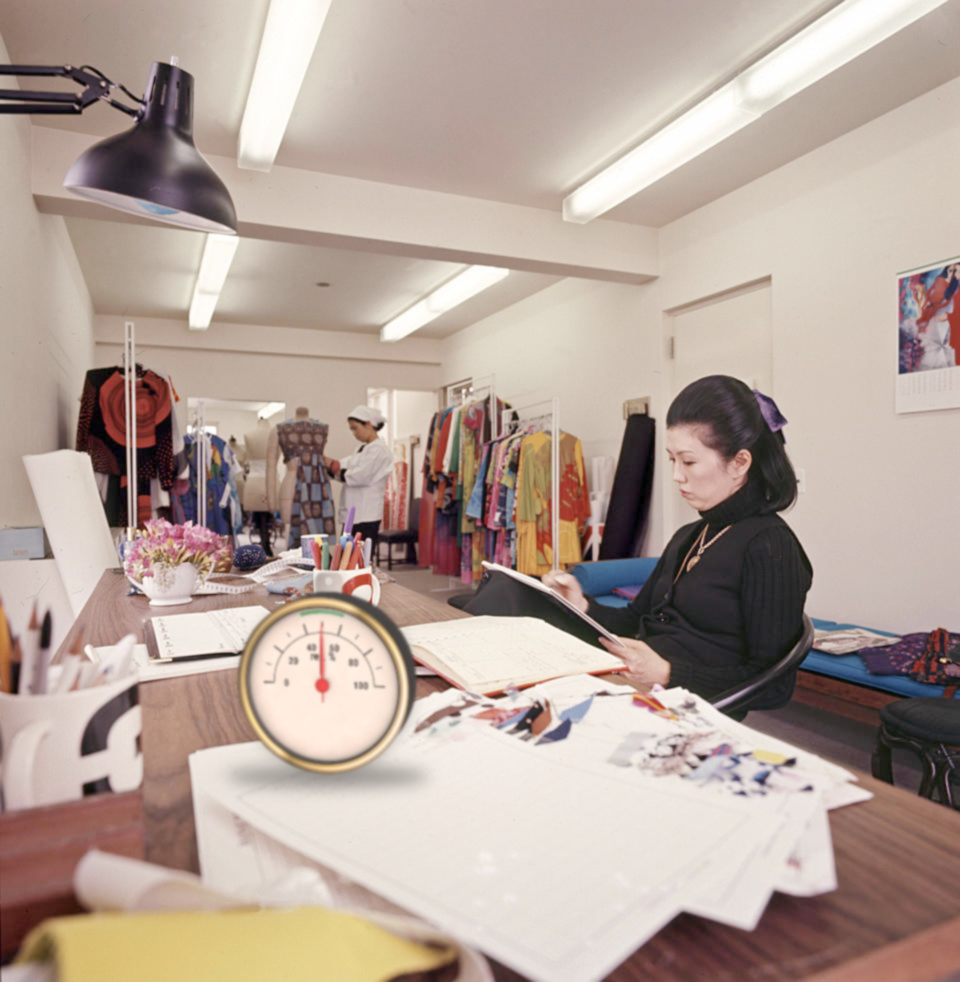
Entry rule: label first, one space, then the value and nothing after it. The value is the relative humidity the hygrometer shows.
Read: 50 %
